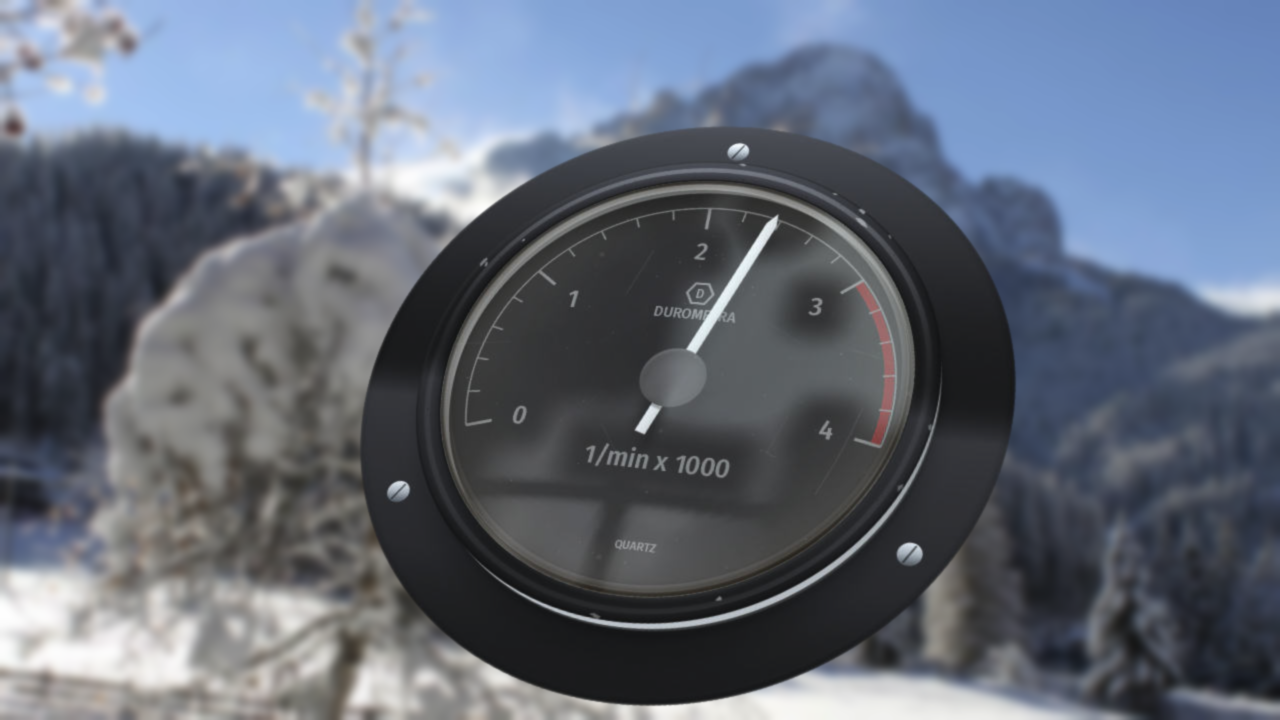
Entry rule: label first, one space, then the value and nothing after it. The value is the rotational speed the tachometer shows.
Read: 2400 rpm
